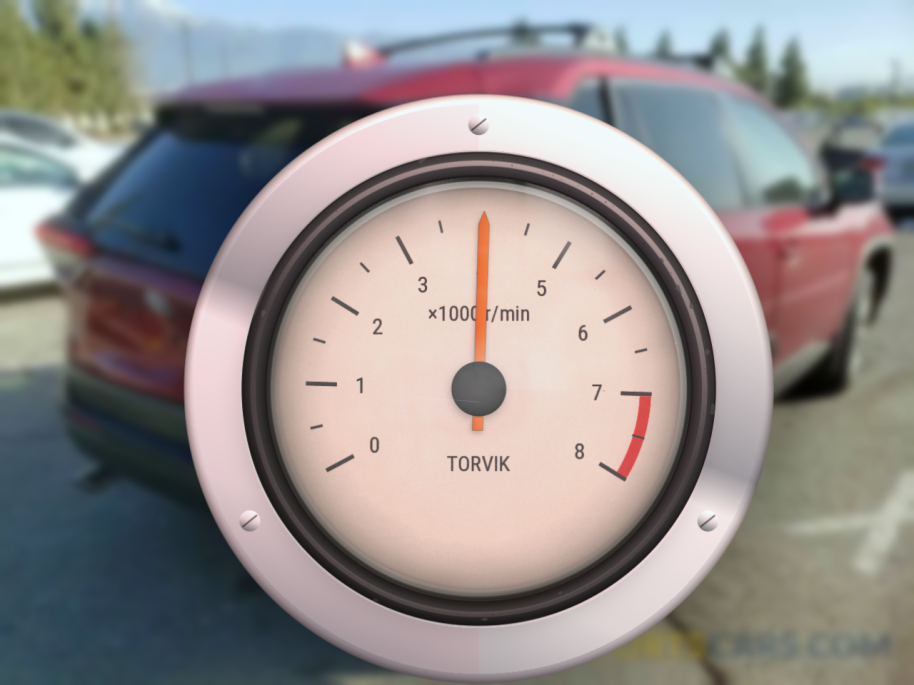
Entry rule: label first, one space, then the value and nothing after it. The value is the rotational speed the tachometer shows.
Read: 4000 rpm
